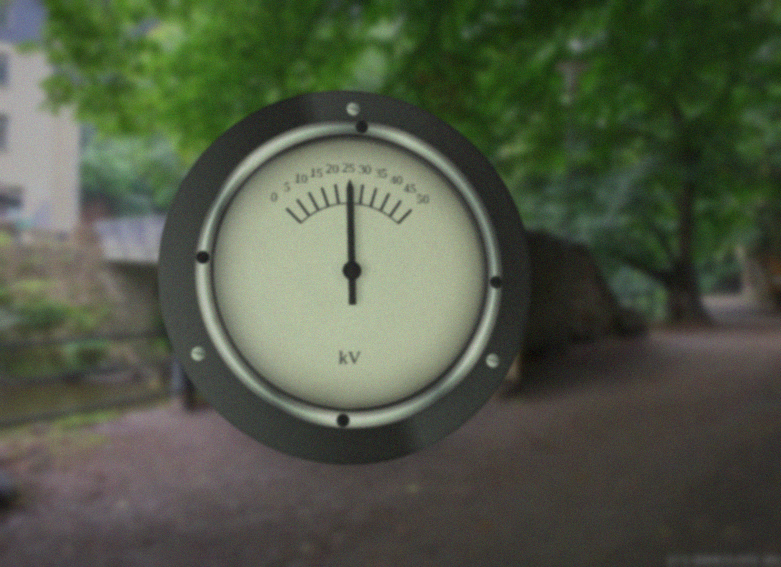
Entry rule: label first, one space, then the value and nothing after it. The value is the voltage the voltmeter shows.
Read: 25 kV
